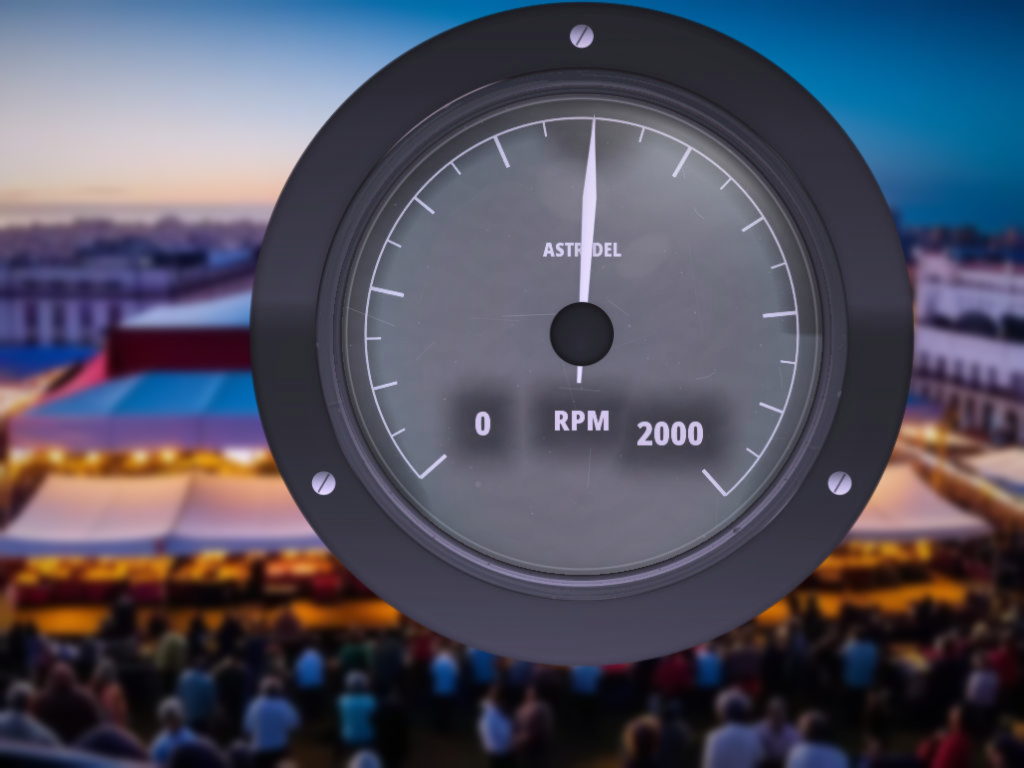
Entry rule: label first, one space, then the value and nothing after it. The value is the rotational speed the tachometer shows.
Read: 1000 rpm
